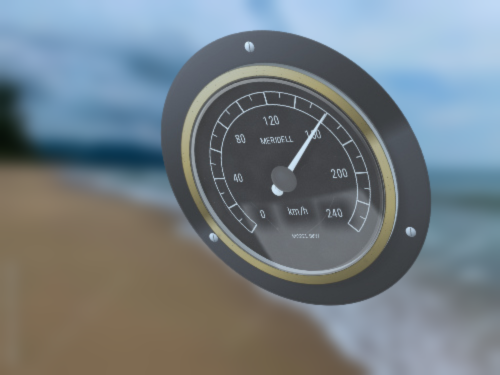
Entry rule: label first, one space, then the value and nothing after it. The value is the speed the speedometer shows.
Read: 160 km/h
